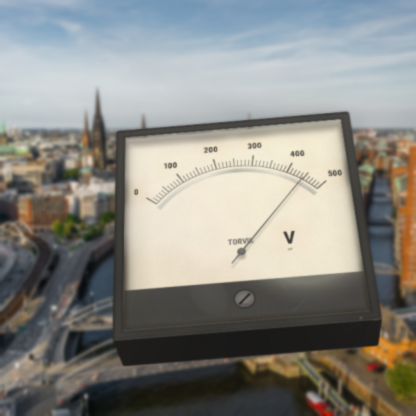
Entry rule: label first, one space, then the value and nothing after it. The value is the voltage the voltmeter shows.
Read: 450 V
